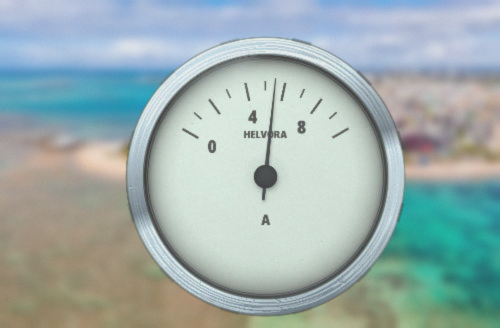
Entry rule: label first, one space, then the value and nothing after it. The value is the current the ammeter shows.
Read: 5.5 A
